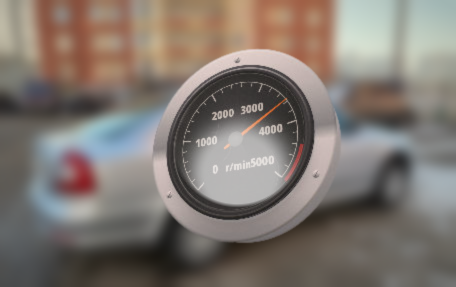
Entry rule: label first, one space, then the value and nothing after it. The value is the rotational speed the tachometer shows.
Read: 3600 rpm
